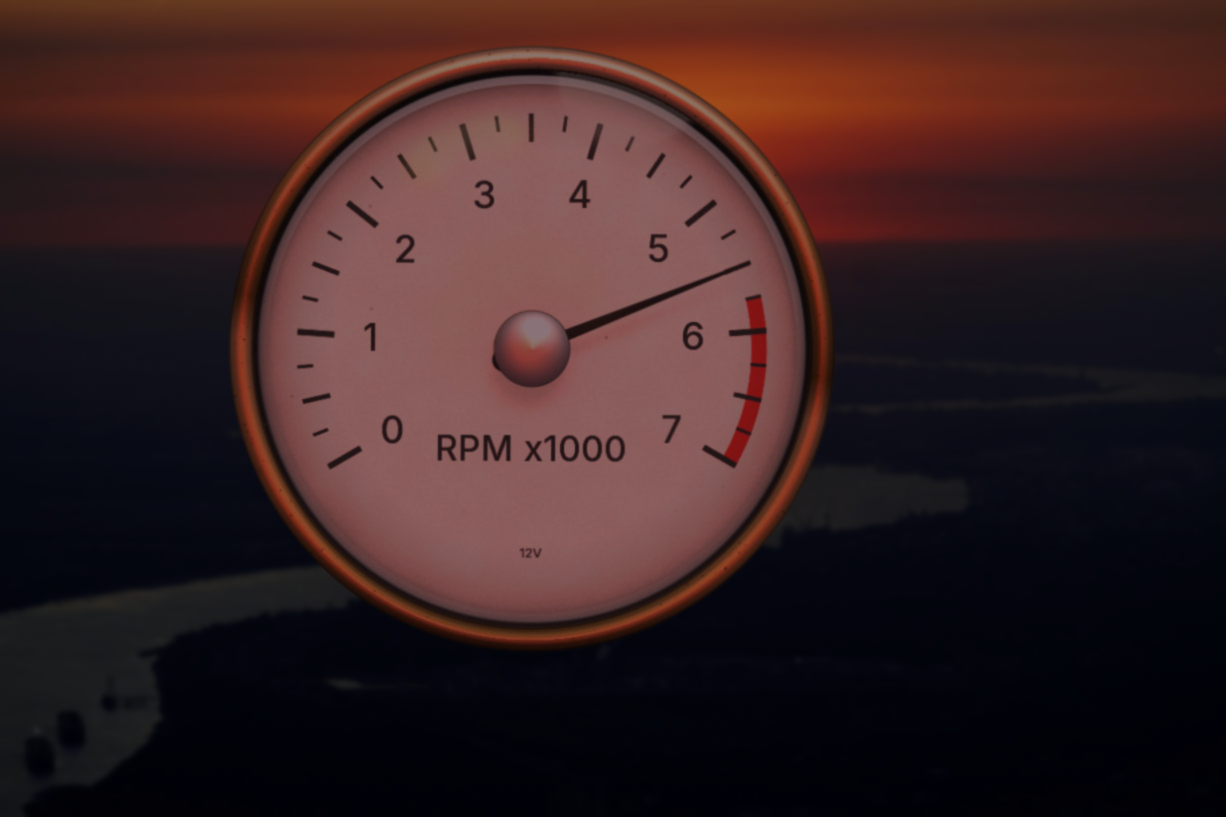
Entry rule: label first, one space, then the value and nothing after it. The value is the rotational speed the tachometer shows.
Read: 5500 rpm
